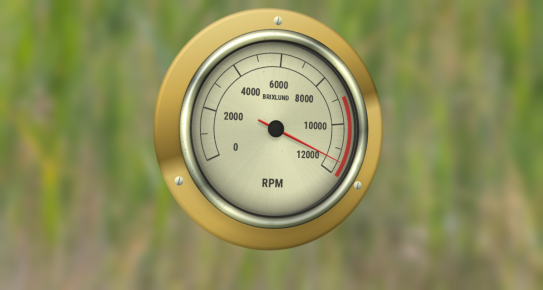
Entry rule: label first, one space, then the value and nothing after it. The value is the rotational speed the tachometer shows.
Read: 11500 rpm
